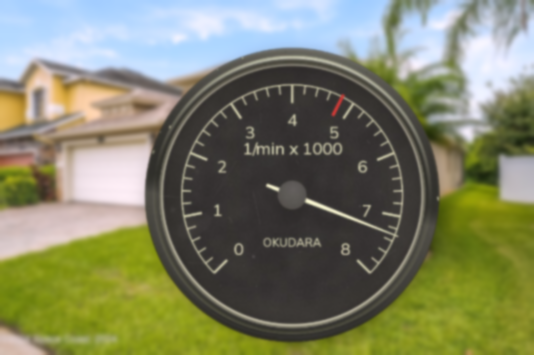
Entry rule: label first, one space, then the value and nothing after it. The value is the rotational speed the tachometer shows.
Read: 7300 rpm
